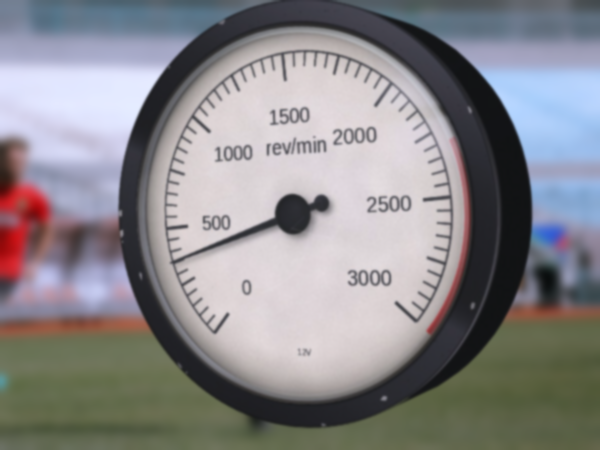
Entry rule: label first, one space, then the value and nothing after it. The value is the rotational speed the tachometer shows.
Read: 350 rpm
